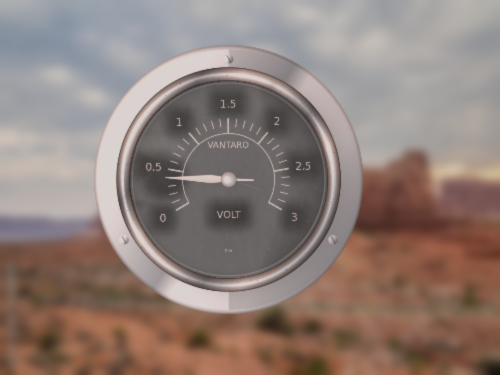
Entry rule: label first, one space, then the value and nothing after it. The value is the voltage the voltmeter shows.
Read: 0.4 V
